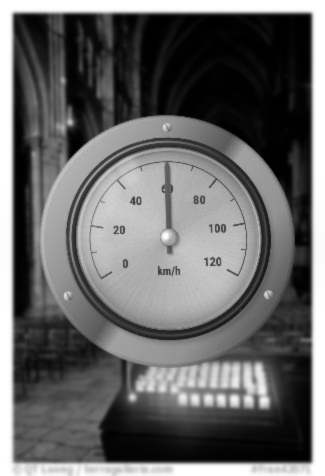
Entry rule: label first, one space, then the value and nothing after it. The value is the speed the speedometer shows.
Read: 60 km/h
